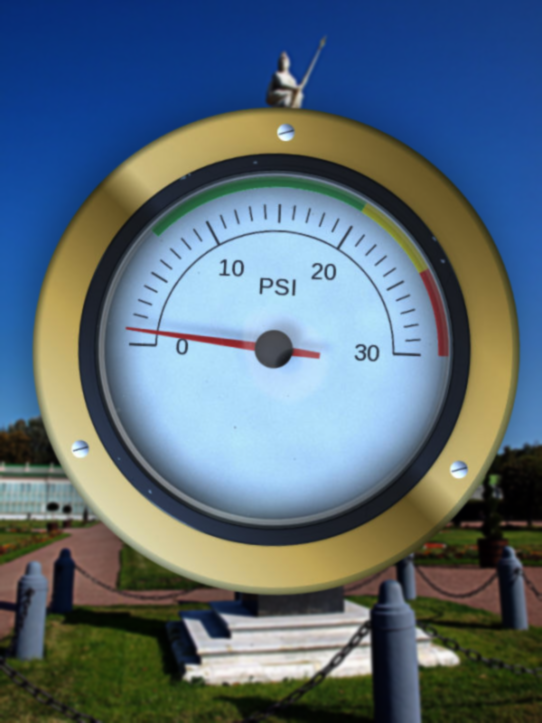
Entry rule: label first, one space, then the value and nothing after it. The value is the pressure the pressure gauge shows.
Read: 1 psi
